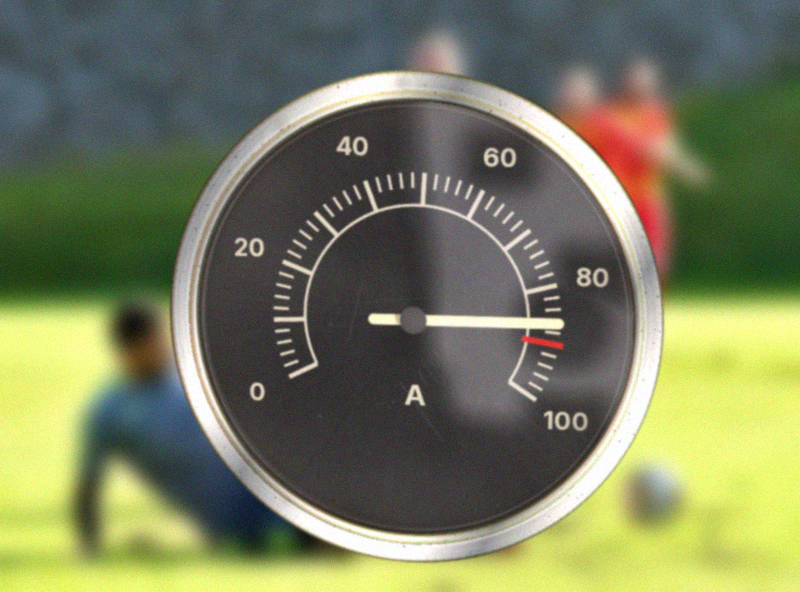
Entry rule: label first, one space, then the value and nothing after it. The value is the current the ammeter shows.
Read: 86 A
